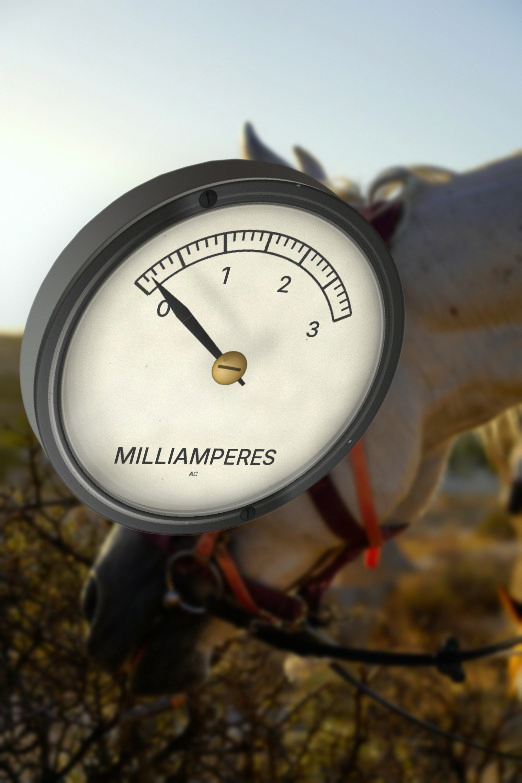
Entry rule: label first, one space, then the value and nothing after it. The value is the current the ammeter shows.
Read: 0.15 mA
